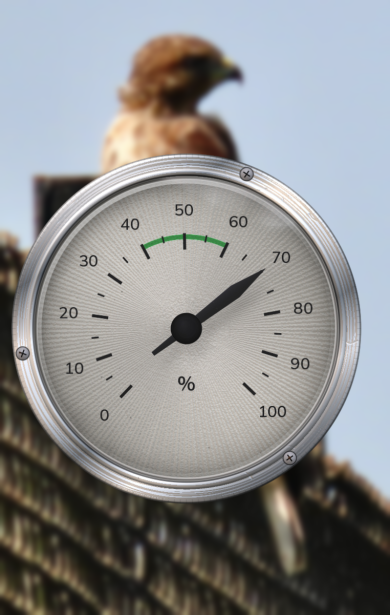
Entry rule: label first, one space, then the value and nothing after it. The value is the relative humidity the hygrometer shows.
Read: 70 %
